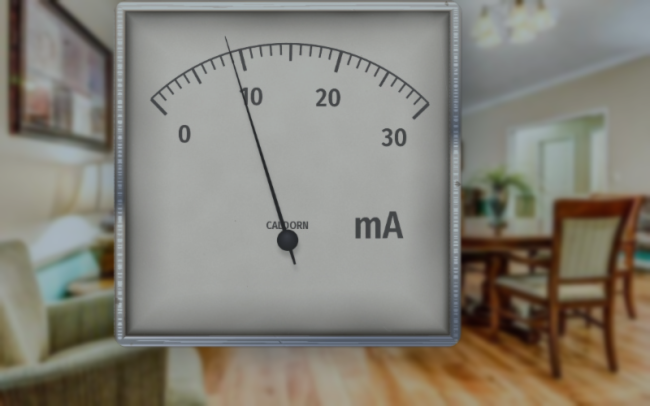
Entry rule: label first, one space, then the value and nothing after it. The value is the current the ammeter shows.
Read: 9 mA
